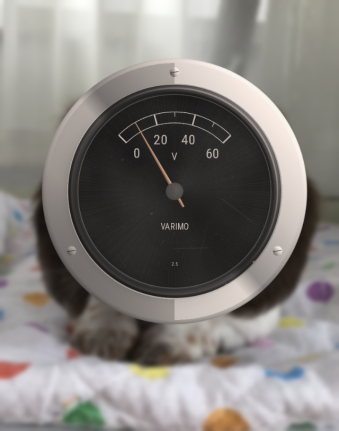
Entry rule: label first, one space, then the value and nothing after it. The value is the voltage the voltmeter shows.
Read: 10 V
